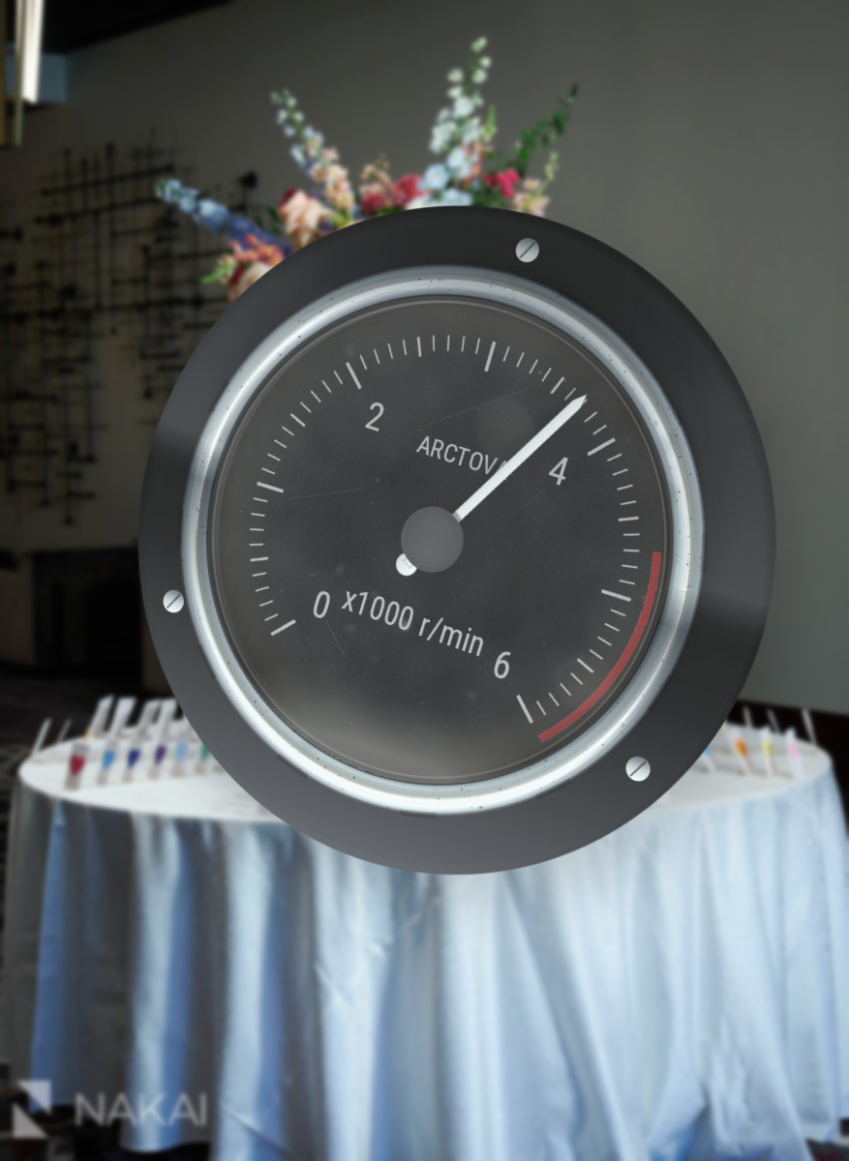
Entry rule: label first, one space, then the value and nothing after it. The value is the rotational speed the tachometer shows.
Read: 3700 rpm
